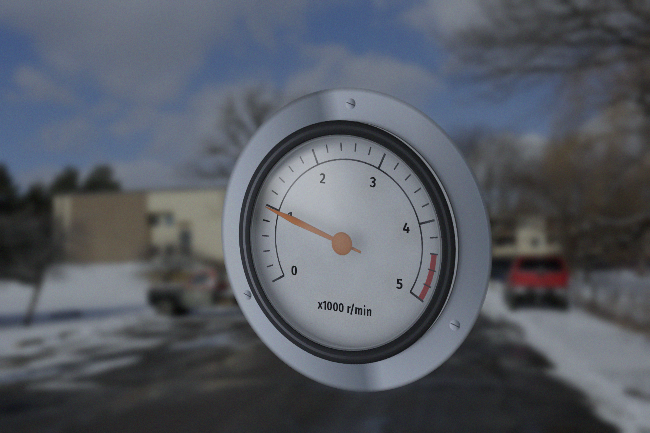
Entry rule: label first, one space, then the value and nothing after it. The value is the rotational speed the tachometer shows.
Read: 1000 rpm
